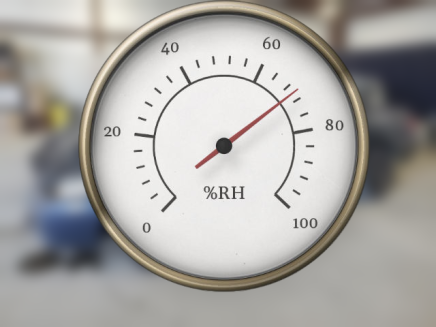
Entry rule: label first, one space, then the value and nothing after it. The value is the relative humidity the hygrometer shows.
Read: 70 %
